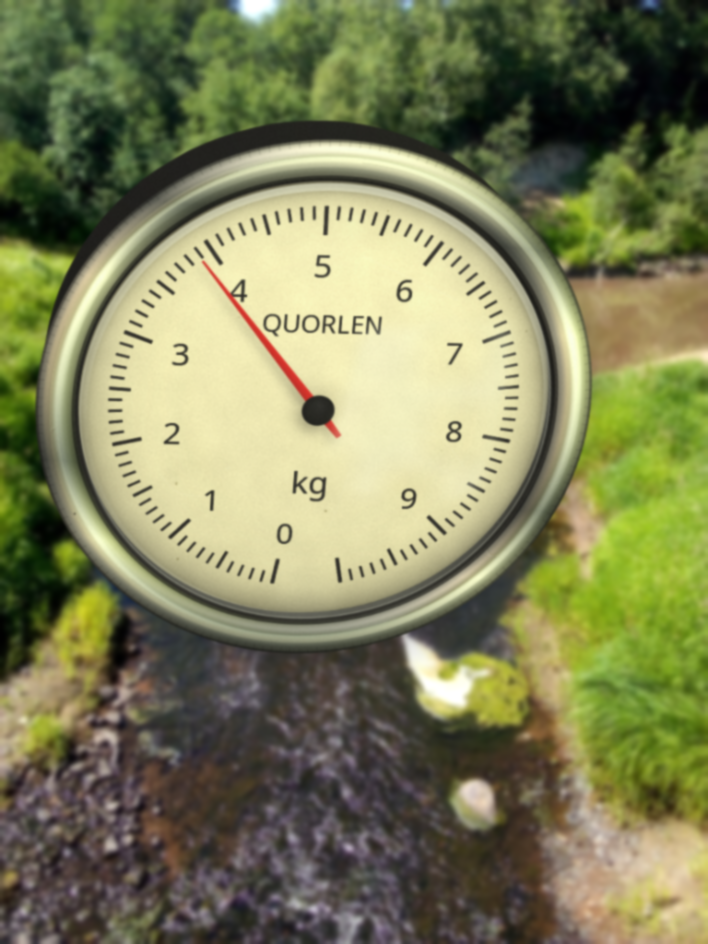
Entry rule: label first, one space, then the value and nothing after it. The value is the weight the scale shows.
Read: 3.9 kg
